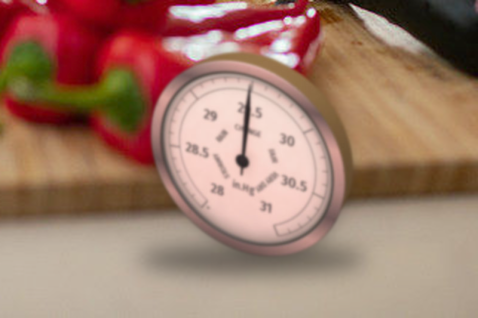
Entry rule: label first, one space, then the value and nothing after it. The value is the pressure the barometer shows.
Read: 29.5 inHg
